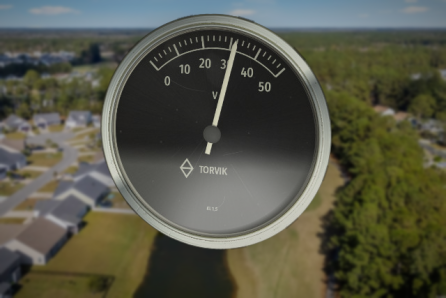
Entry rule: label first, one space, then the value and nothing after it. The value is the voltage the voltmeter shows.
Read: 32 V
